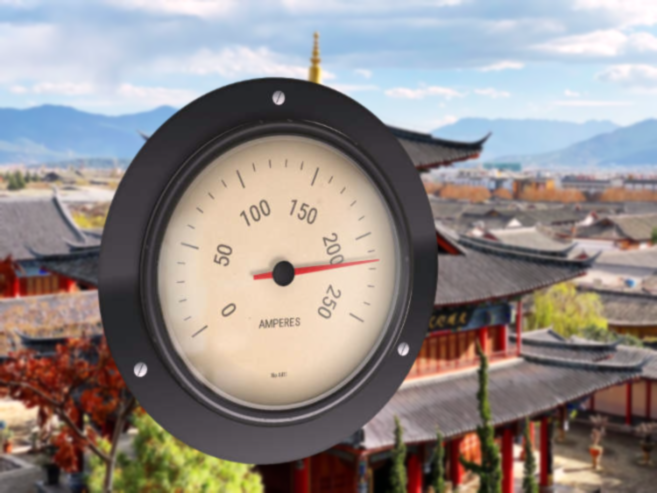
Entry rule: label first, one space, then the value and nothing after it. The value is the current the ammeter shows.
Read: 215 A
